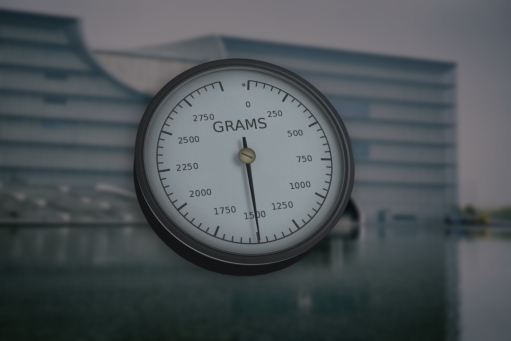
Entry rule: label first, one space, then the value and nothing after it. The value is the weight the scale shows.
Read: 1500 g
